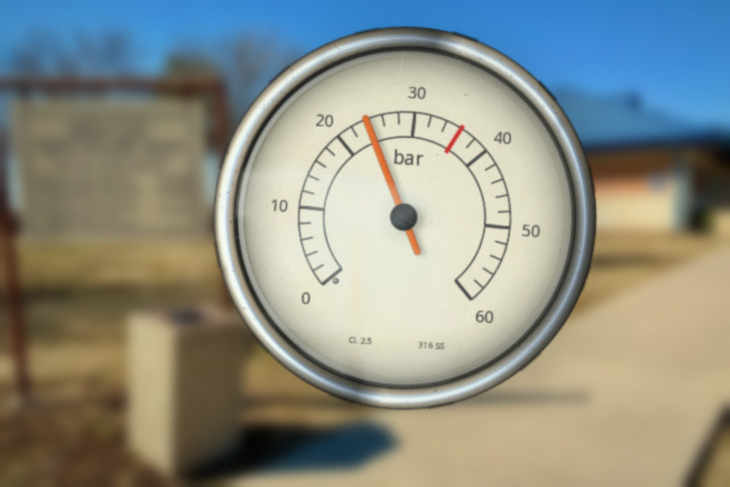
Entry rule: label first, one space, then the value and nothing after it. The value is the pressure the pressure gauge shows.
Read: 24 bar
